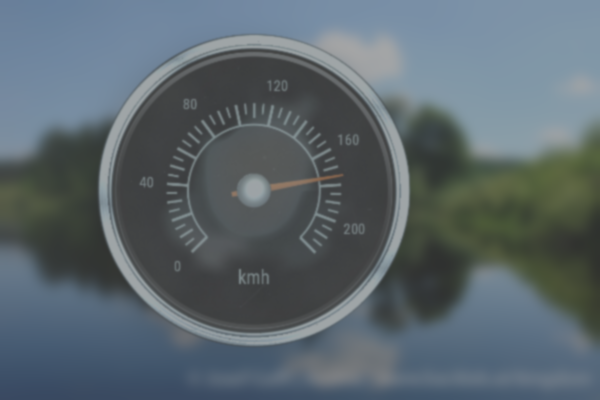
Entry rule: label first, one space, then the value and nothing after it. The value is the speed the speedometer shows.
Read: 175 km/h
